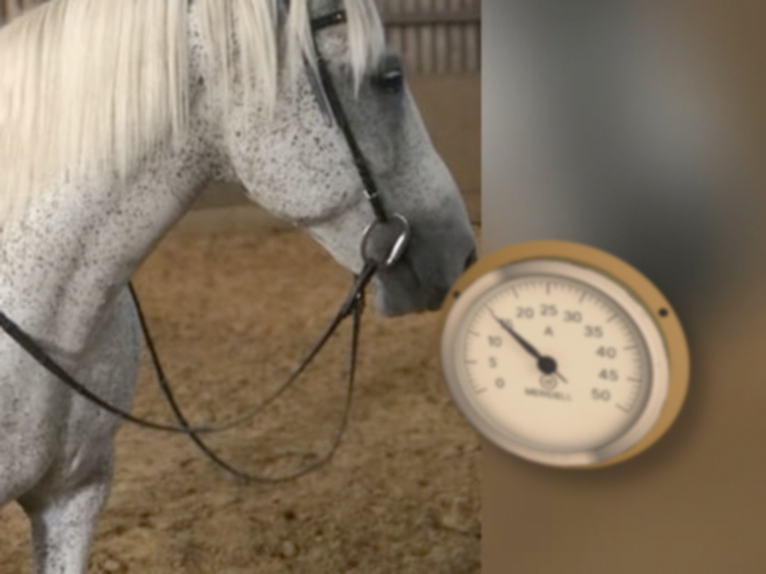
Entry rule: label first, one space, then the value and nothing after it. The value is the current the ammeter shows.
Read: 15 A
